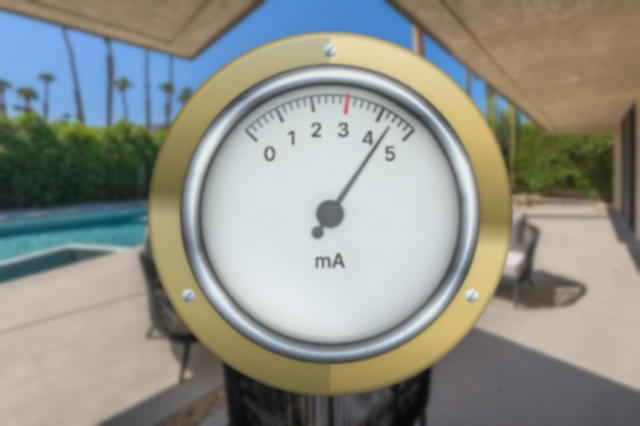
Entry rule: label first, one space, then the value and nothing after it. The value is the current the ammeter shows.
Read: 4.4 mA
